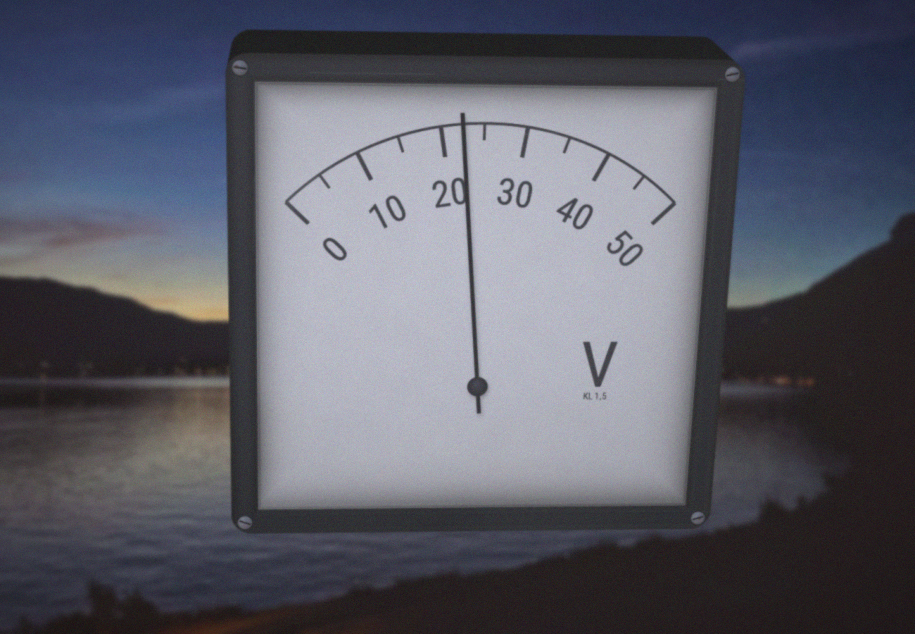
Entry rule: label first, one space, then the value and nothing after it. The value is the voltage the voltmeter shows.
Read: 22.5 V
